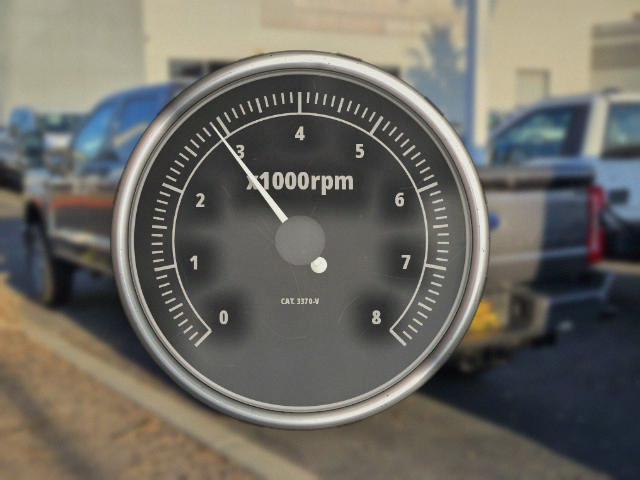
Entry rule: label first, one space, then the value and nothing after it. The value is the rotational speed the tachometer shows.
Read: 2900 rpm
